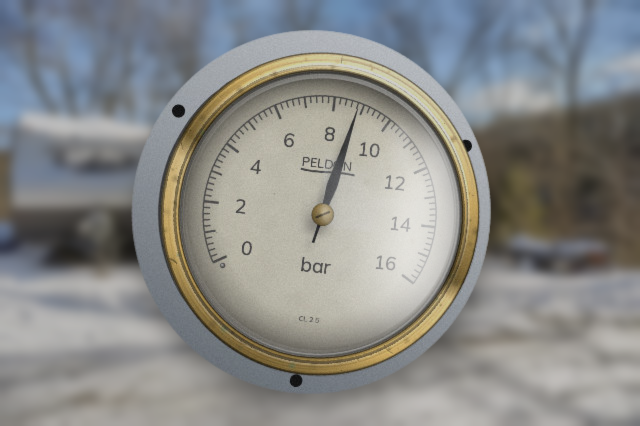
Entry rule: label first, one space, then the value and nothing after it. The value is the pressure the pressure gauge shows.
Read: 8.8 bar
